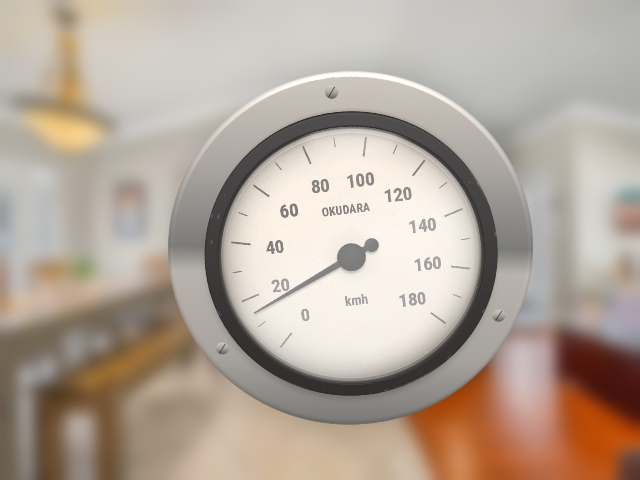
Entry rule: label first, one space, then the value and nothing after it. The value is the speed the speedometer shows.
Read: 15 km/h
